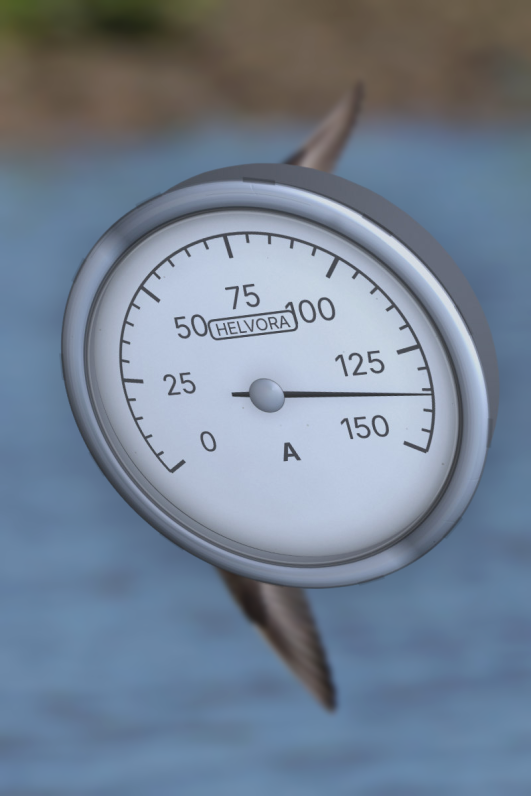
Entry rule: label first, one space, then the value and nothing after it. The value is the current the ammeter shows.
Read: 135 A
